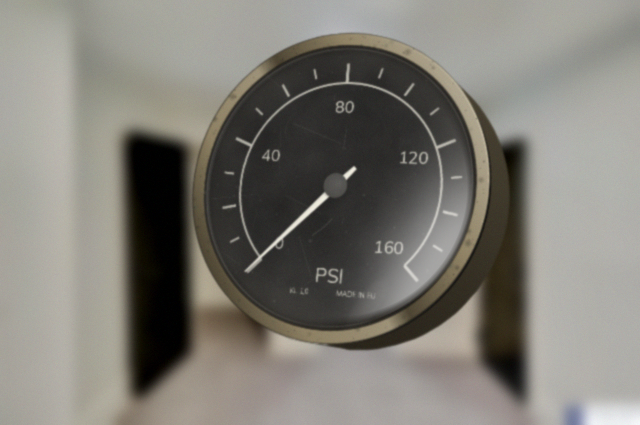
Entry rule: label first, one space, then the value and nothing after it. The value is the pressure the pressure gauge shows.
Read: 0 psi
